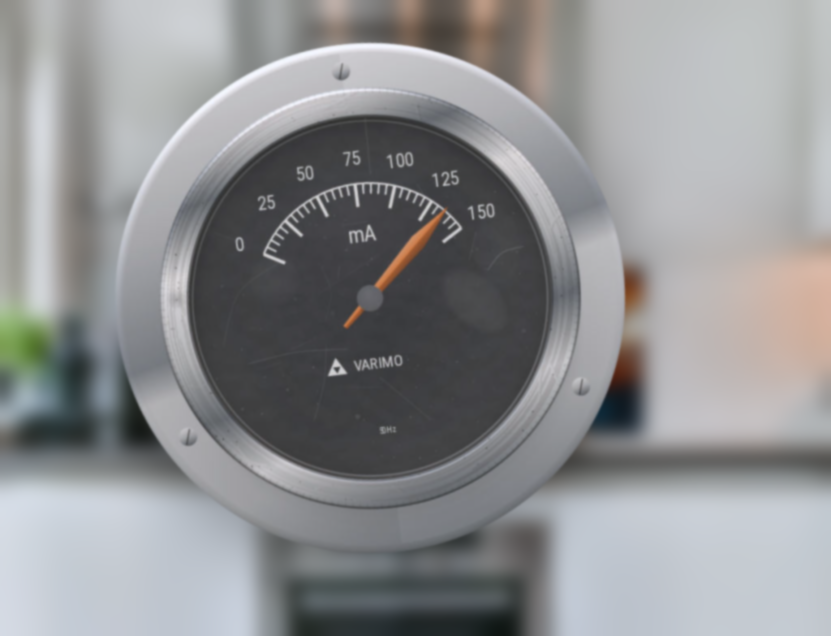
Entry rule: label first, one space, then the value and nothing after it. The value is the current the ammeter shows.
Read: 135 mA
